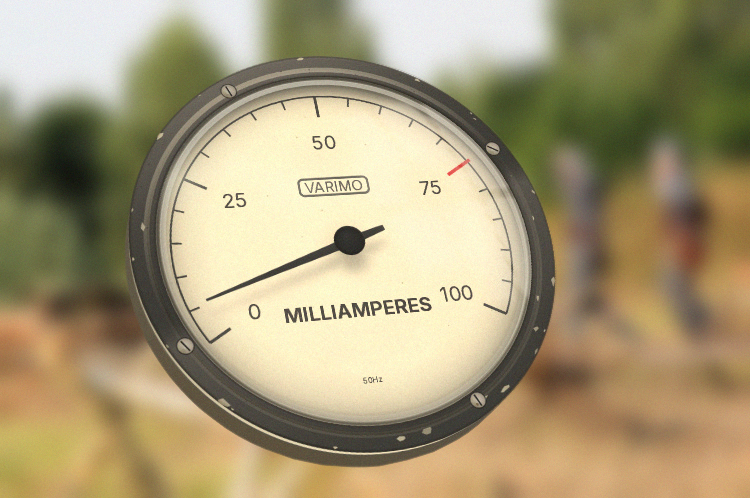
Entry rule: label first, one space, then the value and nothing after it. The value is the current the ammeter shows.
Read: 5 mA
